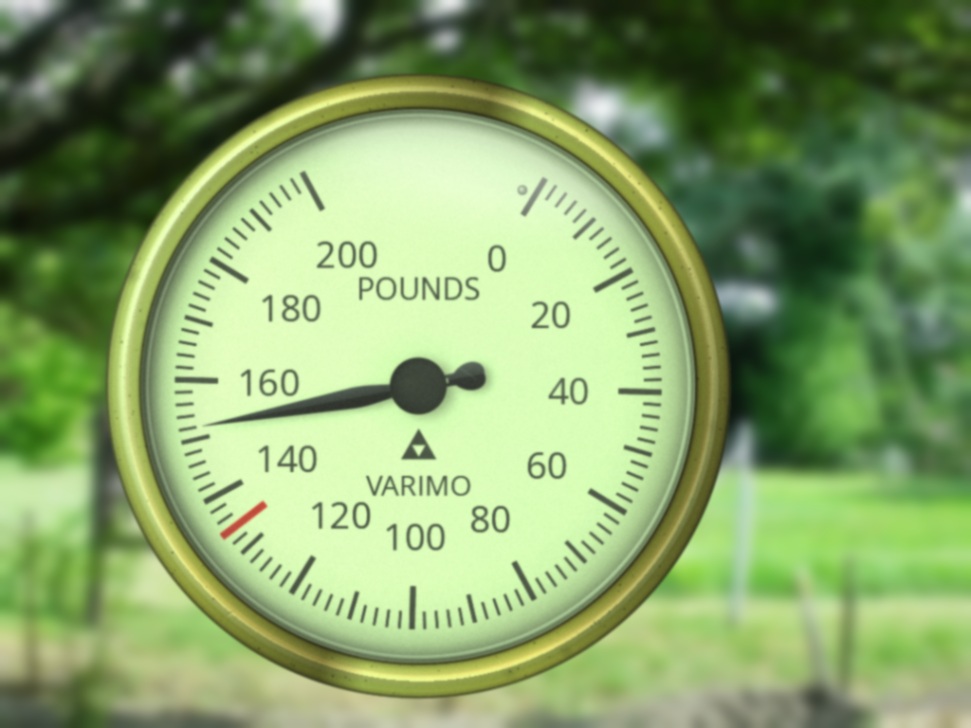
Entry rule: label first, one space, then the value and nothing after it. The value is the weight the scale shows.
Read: 152 lb
